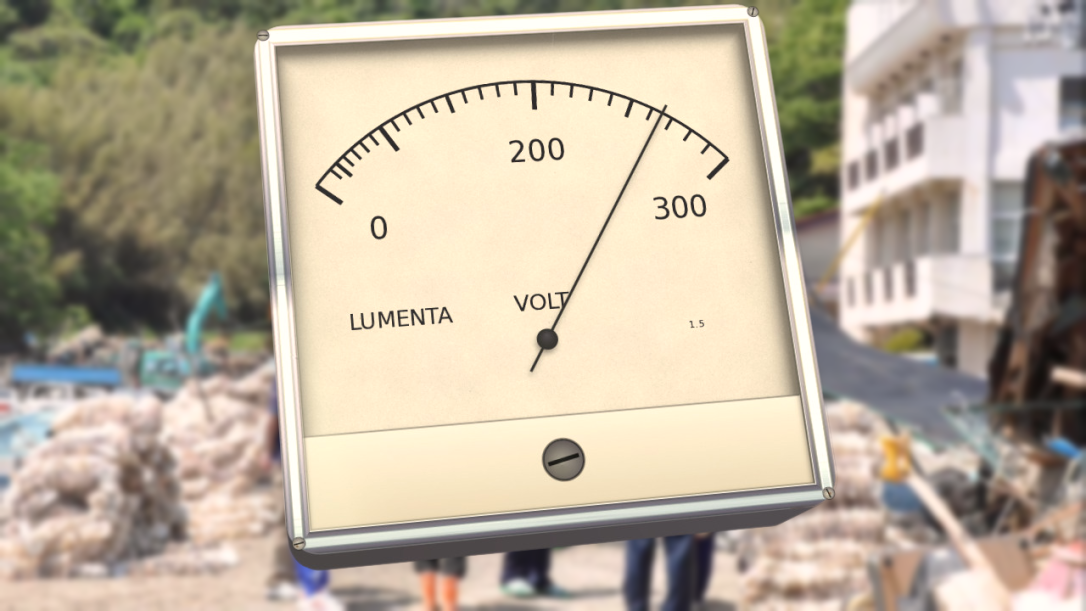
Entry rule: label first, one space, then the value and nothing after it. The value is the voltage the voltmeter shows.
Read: 265 V
